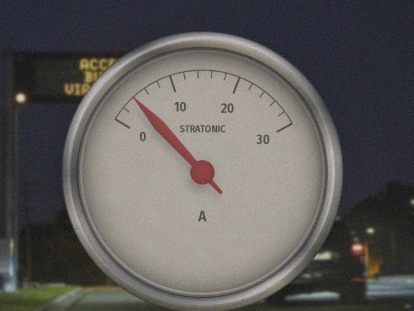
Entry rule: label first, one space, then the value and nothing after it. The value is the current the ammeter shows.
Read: 4 A
